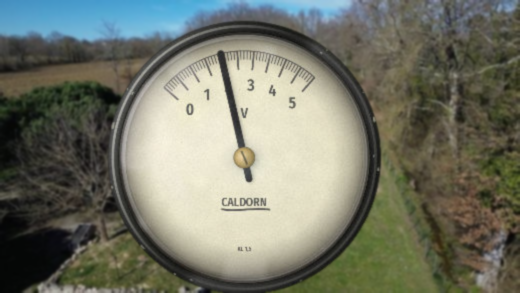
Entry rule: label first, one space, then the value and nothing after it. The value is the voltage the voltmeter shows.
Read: 2 V
